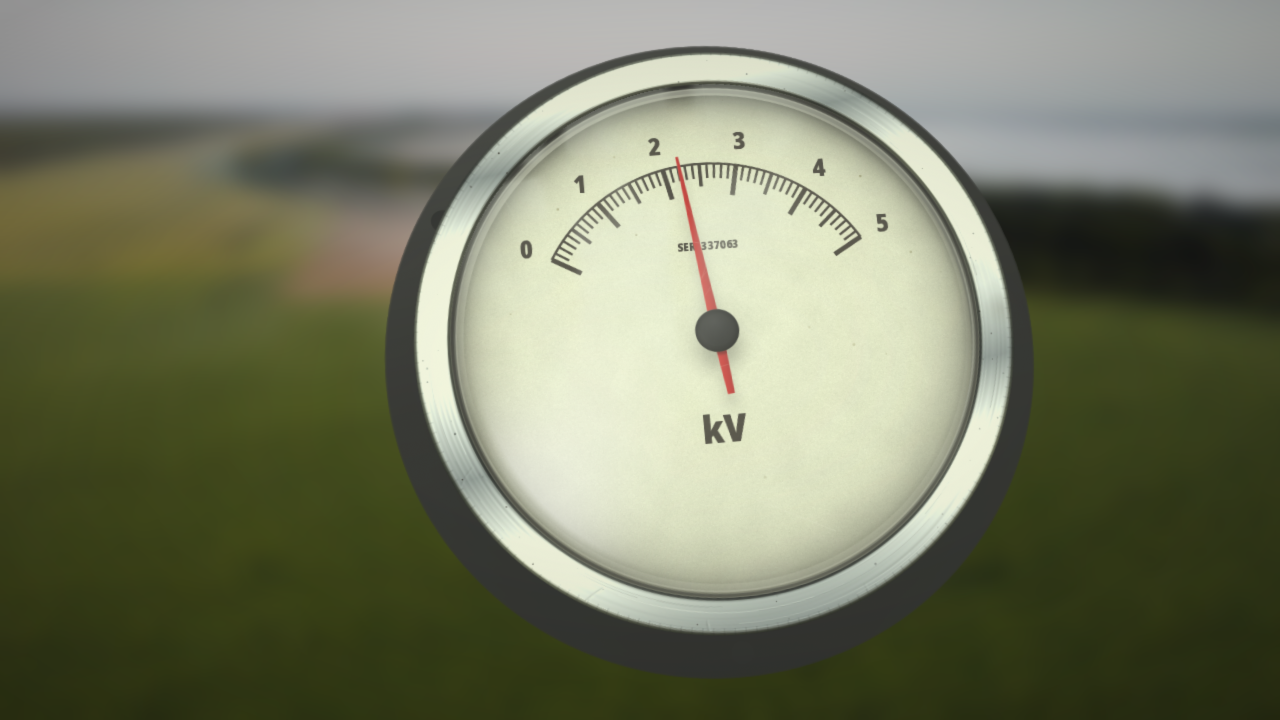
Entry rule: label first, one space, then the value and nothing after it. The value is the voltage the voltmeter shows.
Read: 2.2 kV
